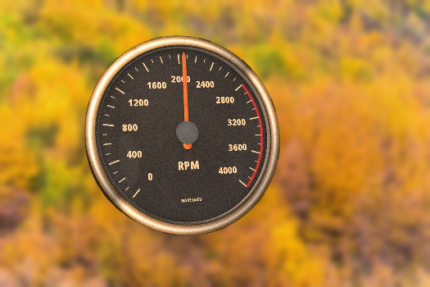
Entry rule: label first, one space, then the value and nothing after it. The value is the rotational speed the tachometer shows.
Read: 2050 rpm
